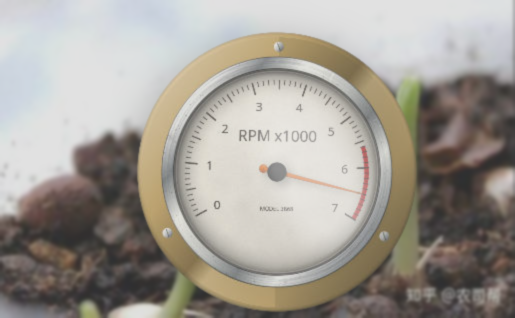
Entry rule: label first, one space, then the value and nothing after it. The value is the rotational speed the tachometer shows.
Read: 6500 rpm
